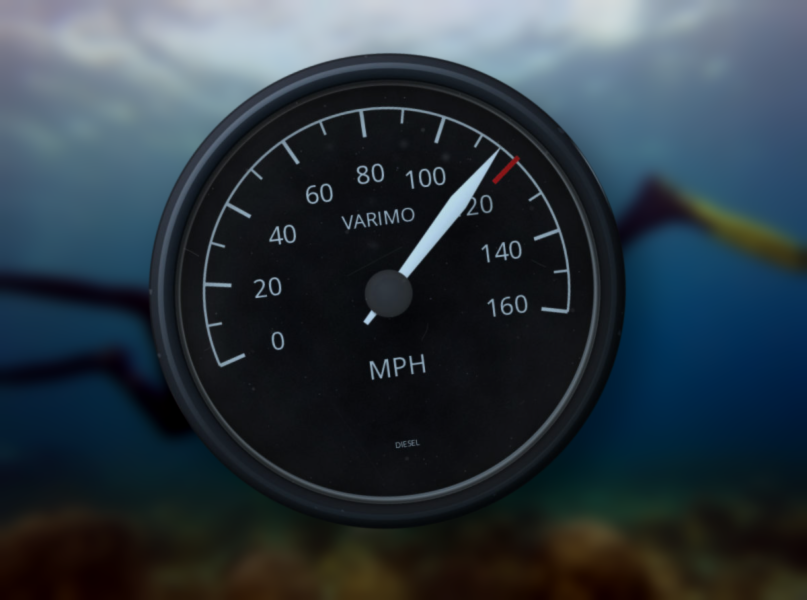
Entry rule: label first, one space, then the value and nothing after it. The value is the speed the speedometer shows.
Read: 115 mph
